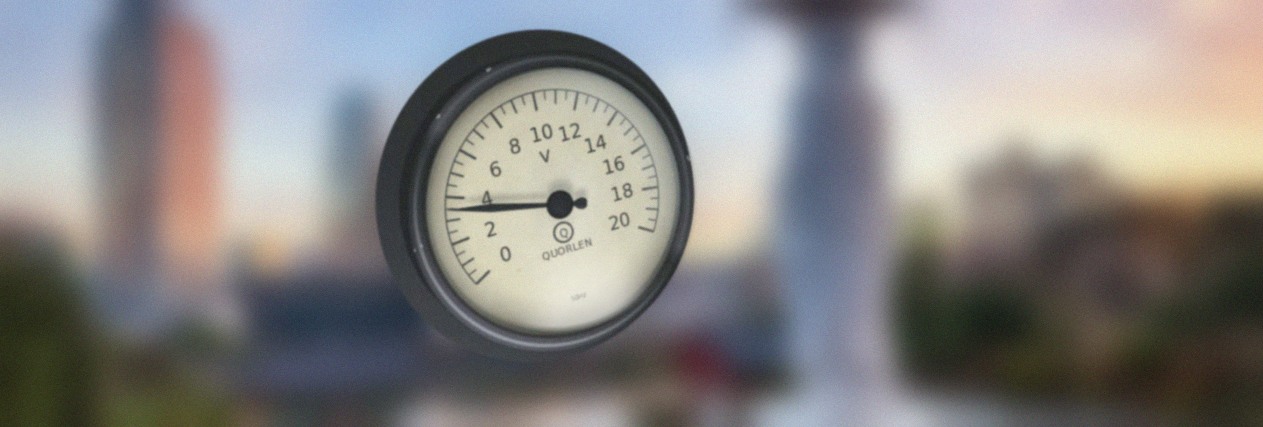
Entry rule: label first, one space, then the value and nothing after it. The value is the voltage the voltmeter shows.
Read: 3.5 V
